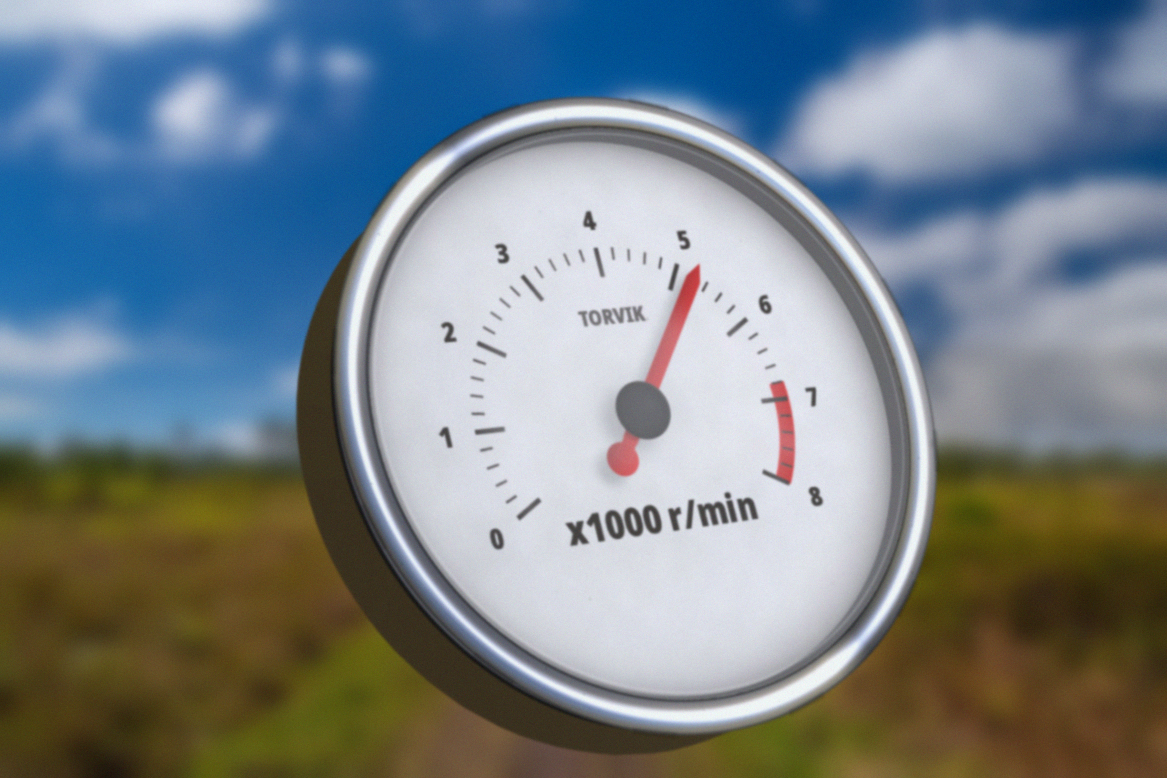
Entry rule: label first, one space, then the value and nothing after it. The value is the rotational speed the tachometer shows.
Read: 5200 rpm
